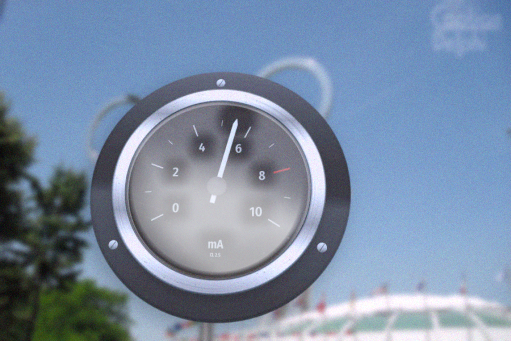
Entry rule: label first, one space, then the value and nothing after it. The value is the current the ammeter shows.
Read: 5.5 mA
